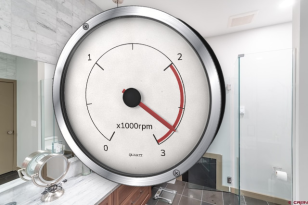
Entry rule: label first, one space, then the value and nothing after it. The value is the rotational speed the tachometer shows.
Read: 2750 rpm
